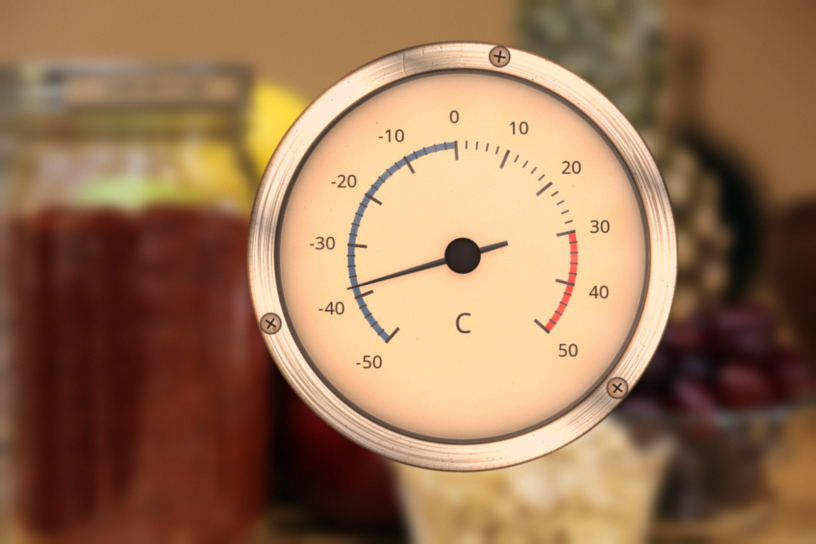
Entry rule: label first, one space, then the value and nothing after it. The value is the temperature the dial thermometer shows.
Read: -38 °C
